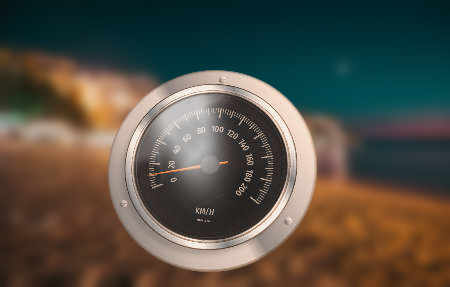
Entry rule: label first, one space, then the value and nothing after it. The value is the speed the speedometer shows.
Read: 10 km/h
